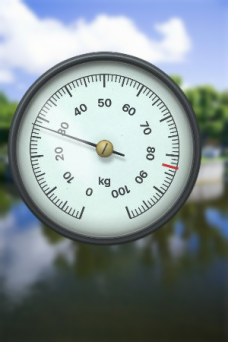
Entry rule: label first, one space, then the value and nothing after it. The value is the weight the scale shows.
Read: 28 kg
